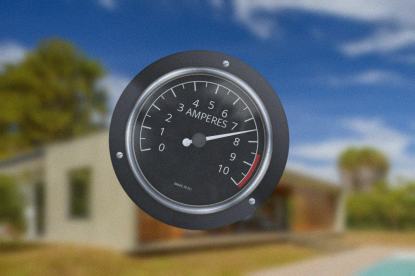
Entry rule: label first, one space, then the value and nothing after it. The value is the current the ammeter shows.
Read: 7.5 A
